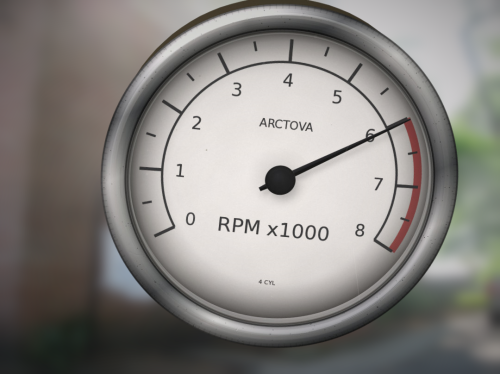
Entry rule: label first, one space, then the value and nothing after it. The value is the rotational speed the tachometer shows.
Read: 6000 rpm
